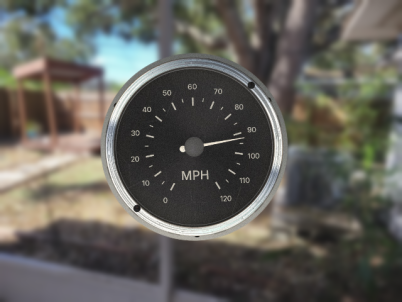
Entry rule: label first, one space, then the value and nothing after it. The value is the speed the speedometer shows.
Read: 92.5 mph
